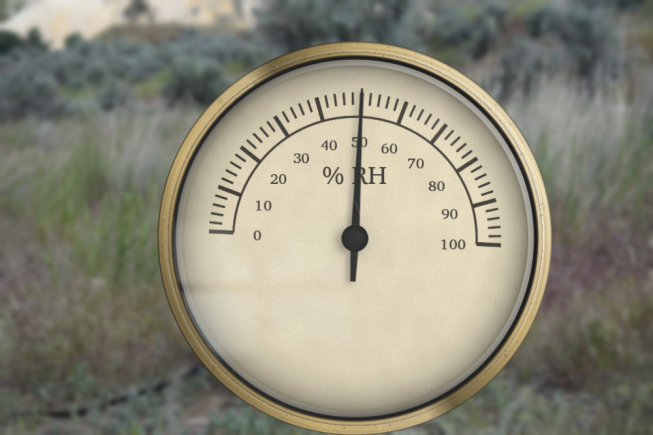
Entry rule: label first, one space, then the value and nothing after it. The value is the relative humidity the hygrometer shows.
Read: 50 %
